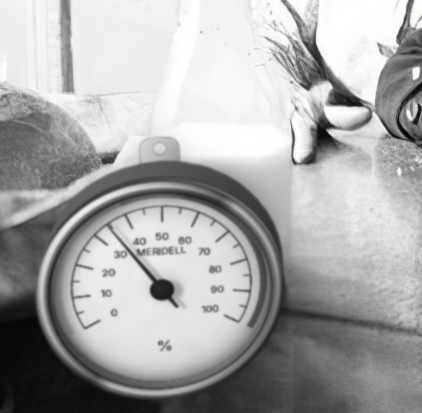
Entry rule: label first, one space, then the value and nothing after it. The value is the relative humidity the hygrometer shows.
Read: 35 %
